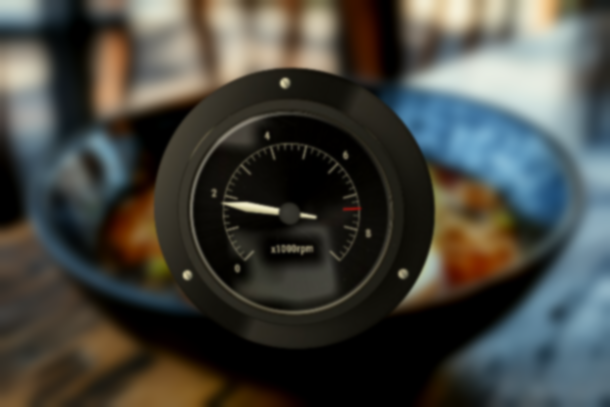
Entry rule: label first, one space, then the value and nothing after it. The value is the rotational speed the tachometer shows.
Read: 1800 rpm
